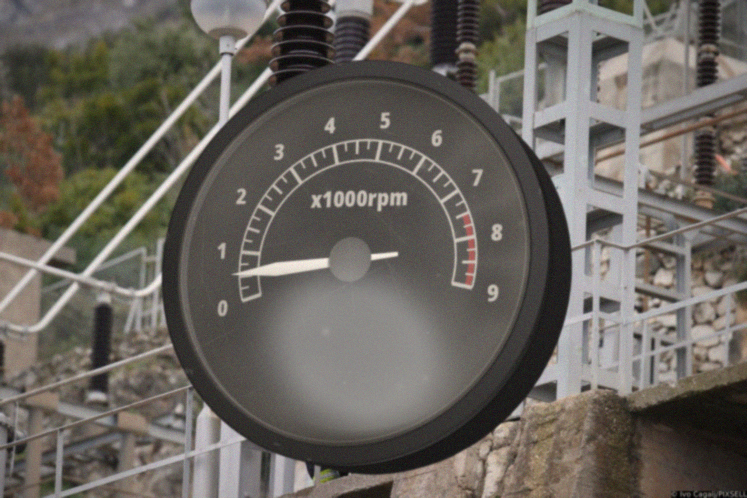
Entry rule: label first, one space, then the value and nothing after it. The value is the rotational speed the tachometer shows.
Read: 500 rpm
